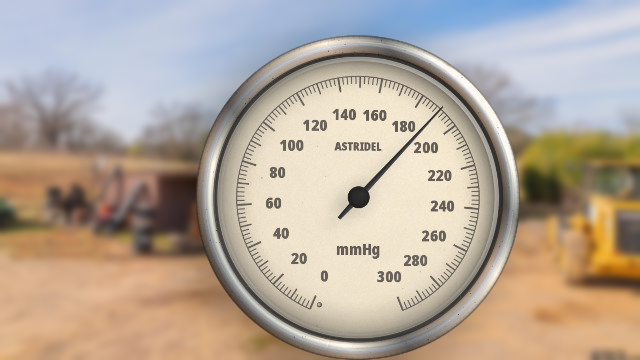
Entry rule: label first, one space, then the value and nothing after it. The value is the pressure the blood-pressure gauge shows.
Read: 190 mmHg
